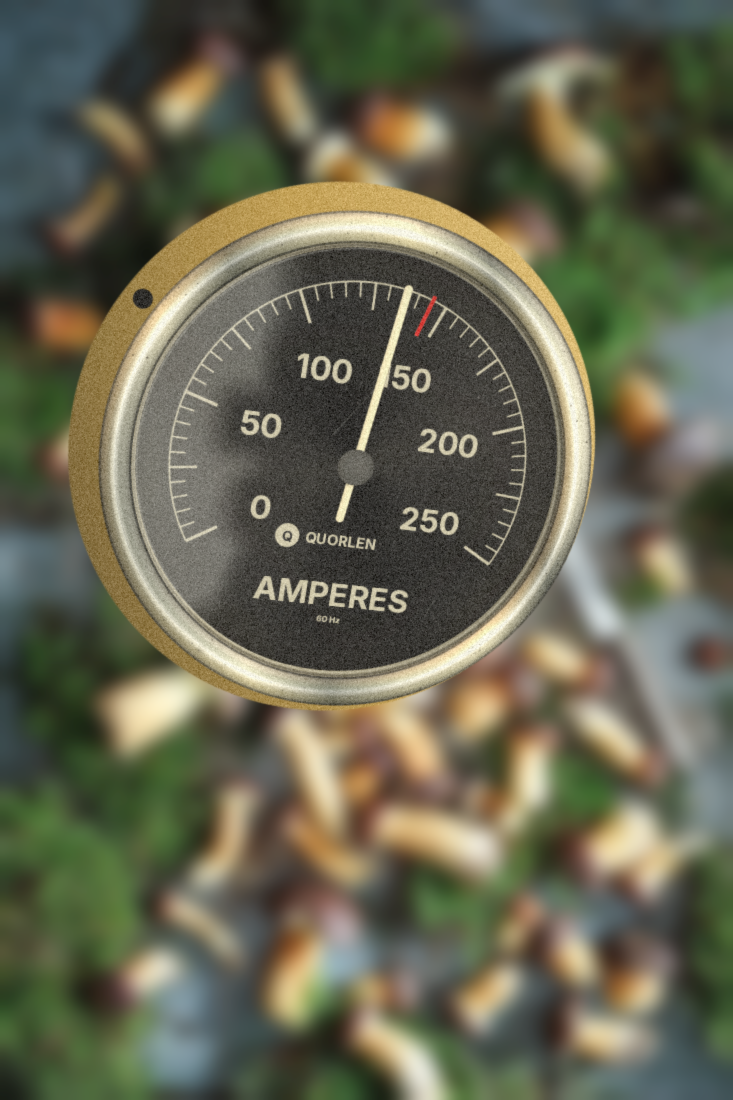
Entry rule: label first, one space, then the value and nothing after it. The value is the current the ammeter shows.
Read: 135 A
